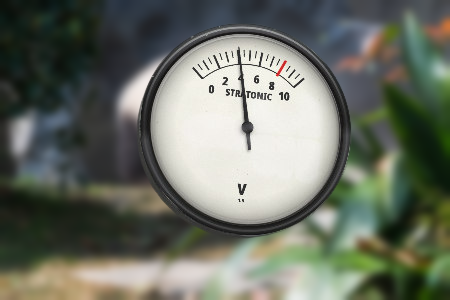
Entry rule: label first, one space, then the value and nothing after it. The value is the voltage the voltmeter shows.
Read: 4 V
